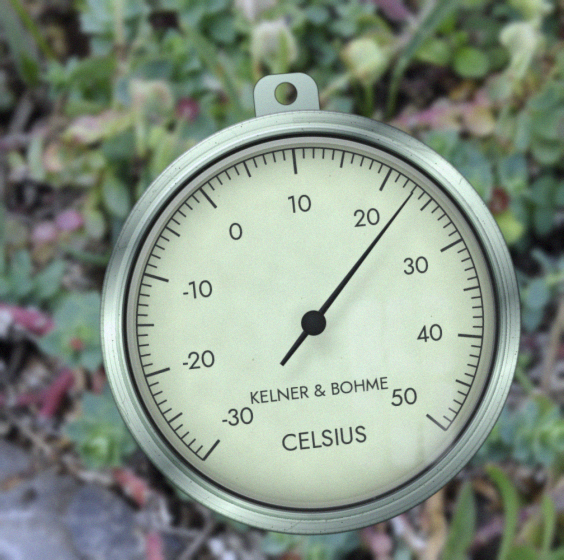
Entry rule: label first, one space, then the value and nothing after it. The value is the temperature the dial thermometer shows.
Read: 23 °C
